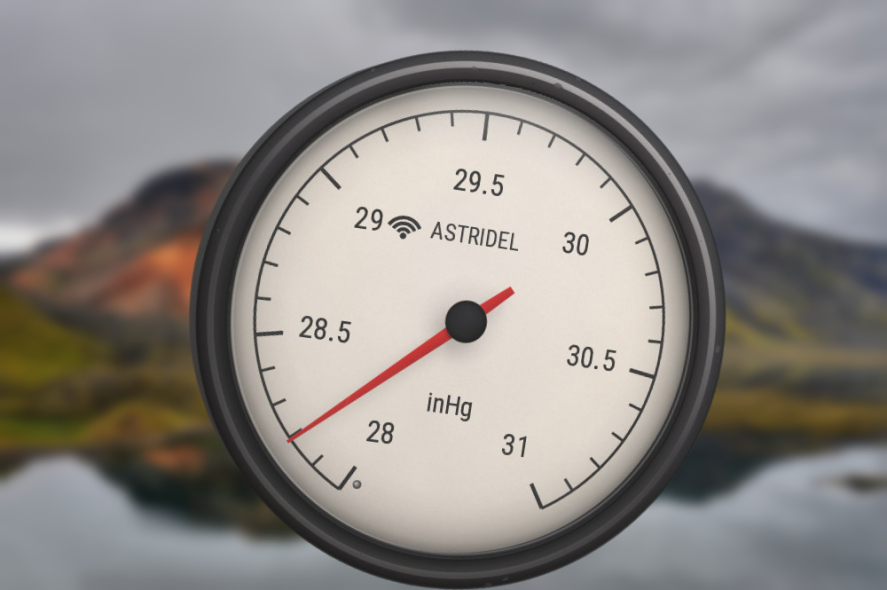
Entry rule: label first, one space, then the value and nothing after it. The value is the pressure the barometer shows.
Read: 28.2 inHg
